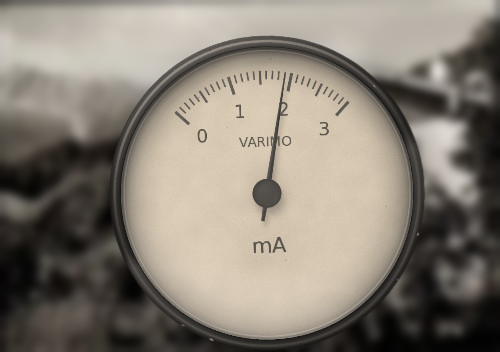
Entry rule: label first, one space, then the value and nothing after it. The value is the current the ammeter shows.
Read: 1.9 mA
